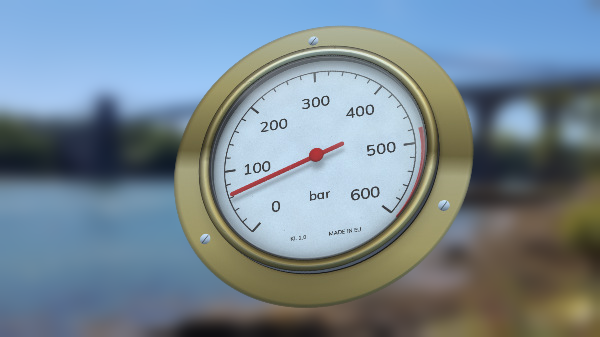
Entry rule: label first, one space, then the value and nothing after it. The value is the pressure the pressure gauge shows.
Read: 60 bar
